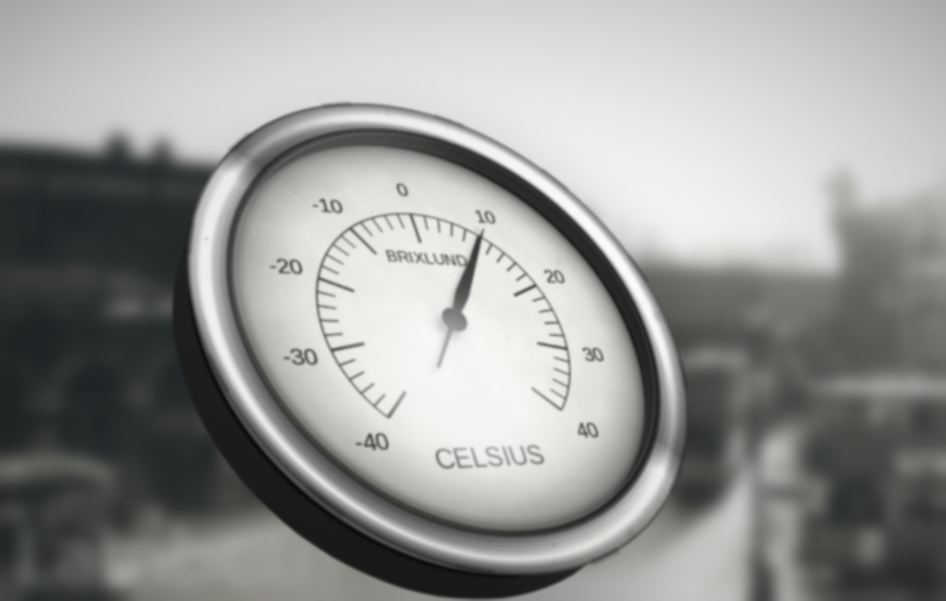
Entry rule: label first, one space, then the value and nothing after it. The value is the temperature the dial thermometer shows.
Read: 10 °C
